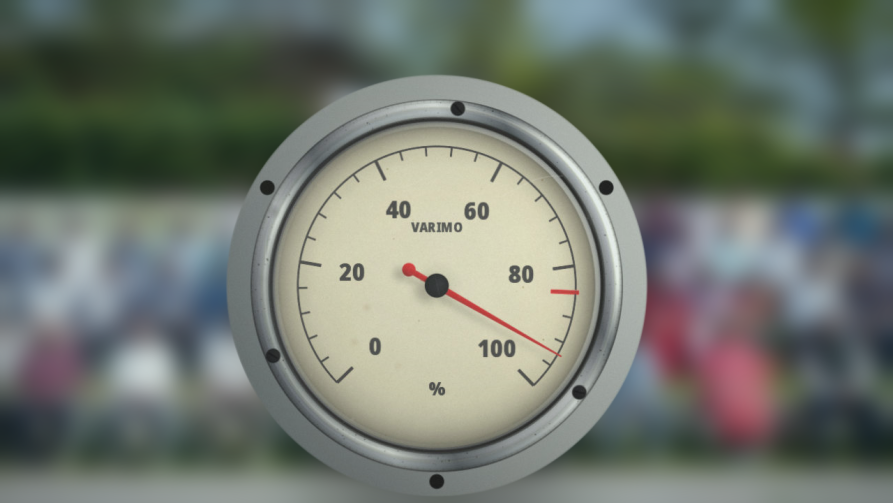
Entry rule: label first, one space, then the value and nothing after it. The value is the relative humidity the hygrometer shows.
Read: 94 %
